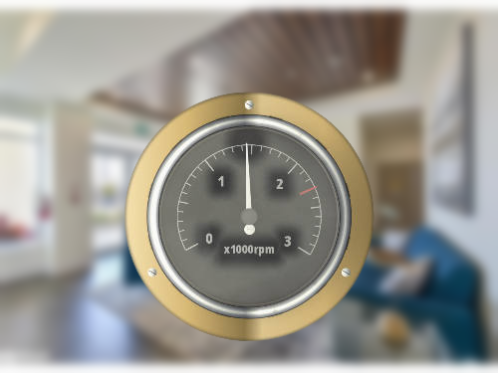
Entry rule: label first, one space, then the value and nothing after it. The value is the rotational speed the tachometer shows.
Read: 1450 rpm
